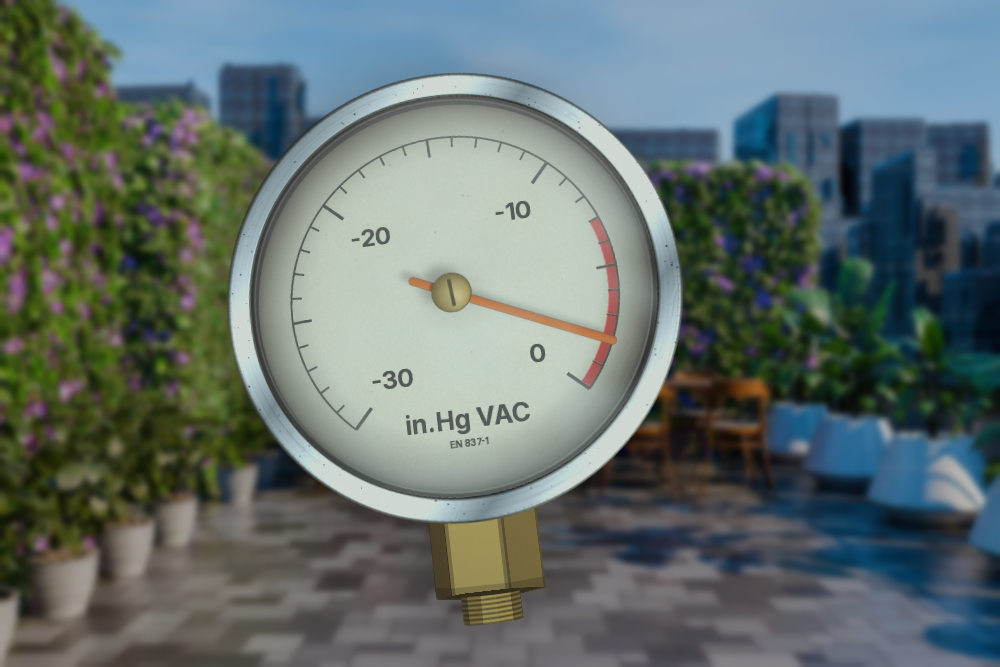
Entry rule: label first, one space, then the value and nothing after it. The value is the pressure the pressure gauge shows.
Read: -2 inHg
